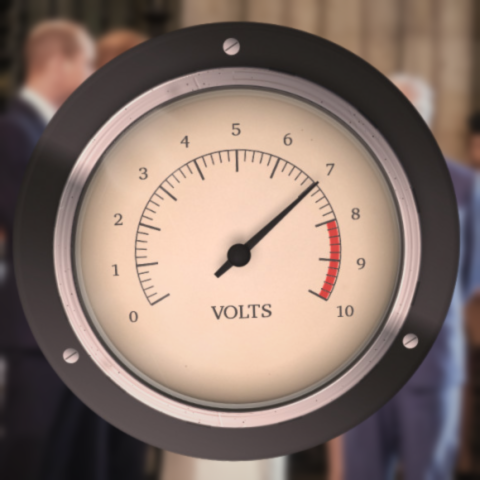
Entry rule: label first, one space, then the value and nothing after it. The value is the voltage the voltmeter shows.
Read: 7 V
